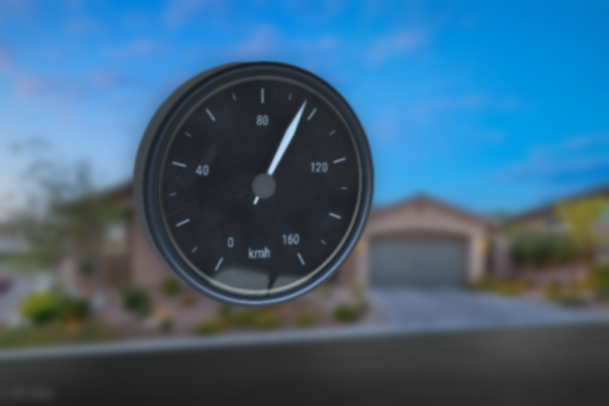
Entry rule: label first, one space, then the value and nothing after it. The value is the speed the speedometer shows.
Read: 95 km/h
